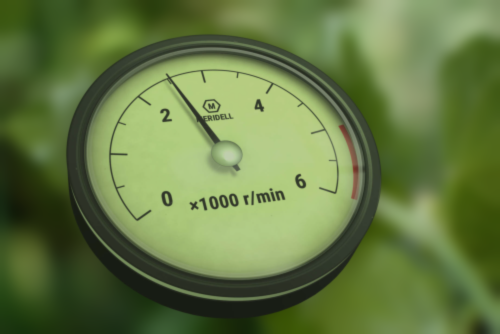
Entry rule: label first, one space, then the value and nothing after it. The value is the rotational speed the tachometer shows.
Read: 2500 rpm
